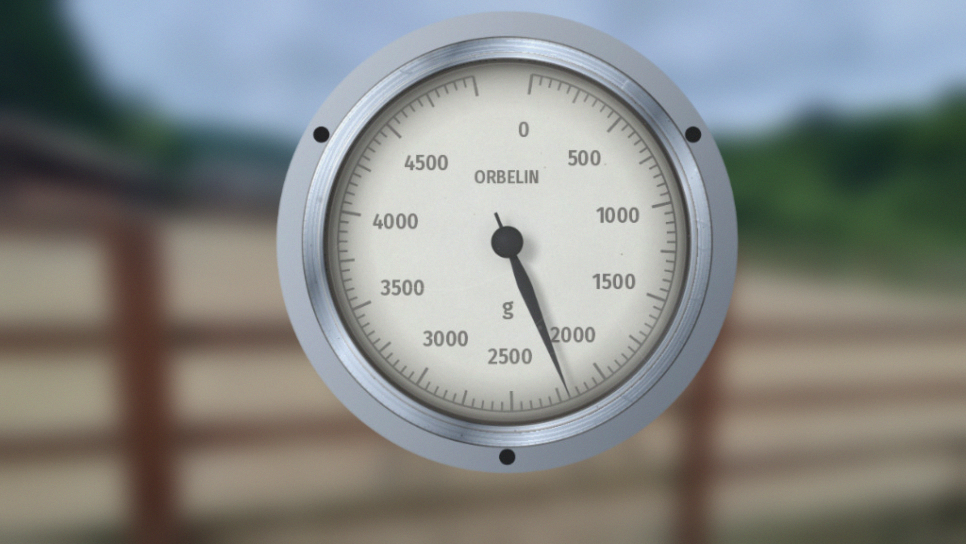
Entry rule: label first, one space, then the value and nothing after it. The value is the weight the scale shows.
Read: 2200 g
